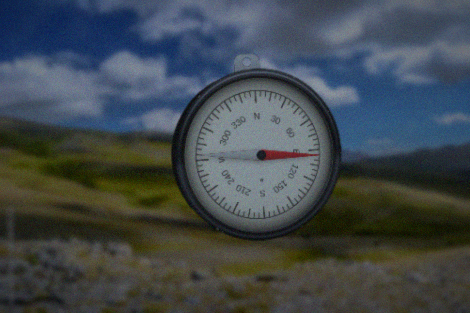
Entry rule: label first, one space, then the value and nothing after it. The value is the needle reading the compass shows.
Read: 95 °
